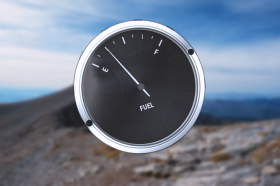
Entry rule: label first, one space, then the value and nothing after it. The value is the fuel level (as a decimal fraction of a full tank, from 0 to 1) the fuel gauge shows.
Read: 0.25
